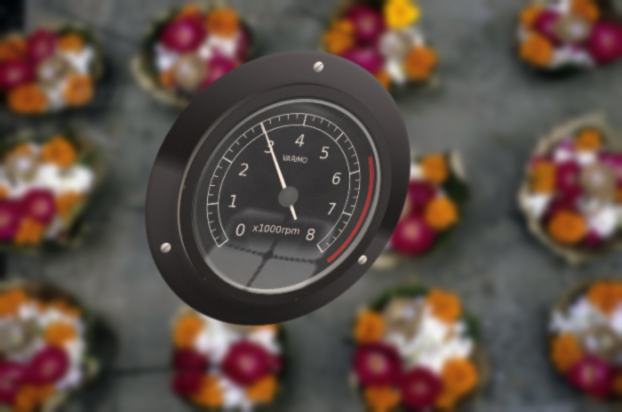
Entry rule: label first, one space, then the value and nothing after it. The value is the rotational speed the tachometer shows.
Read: 3000 rpm
